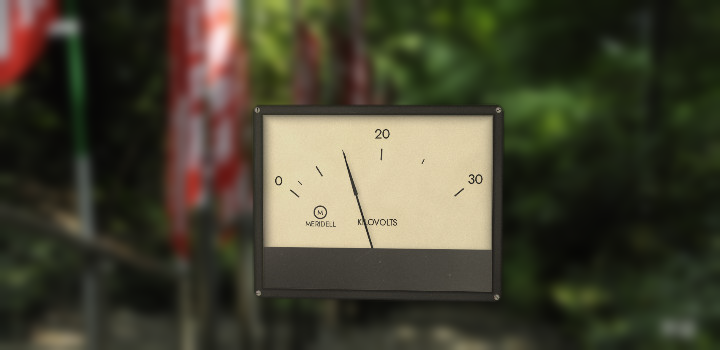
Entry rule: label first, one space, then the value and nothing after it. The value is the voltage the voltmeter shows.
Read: 15 kV
